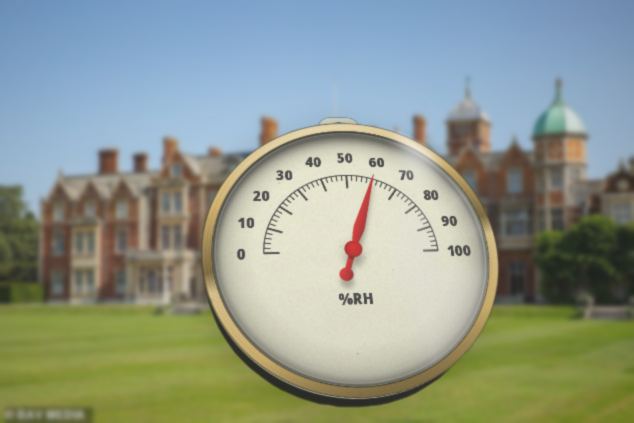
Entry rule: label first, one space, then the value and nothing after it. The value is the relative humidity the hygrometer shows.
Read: 60 %
